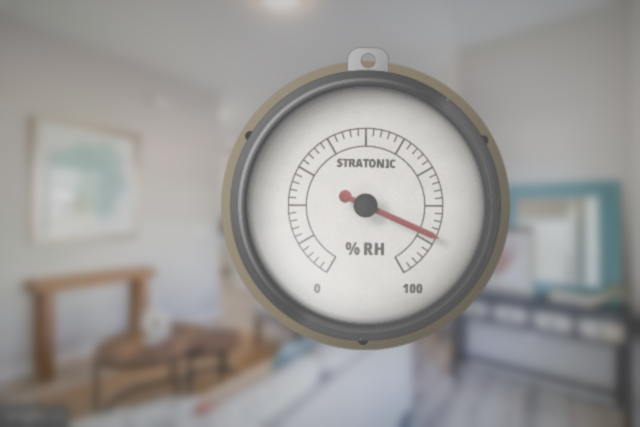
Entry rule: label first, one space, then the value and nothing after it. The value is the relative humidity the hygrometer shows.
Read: 88 %
